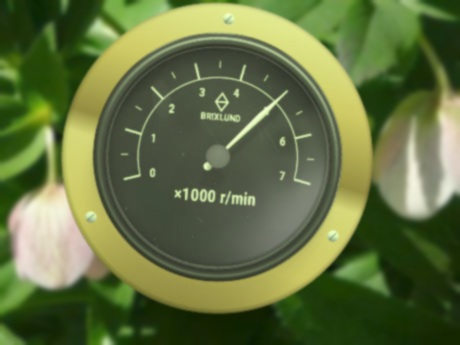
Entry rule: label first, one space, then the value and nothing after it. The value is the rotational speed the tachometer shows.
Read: 5000 rpm
